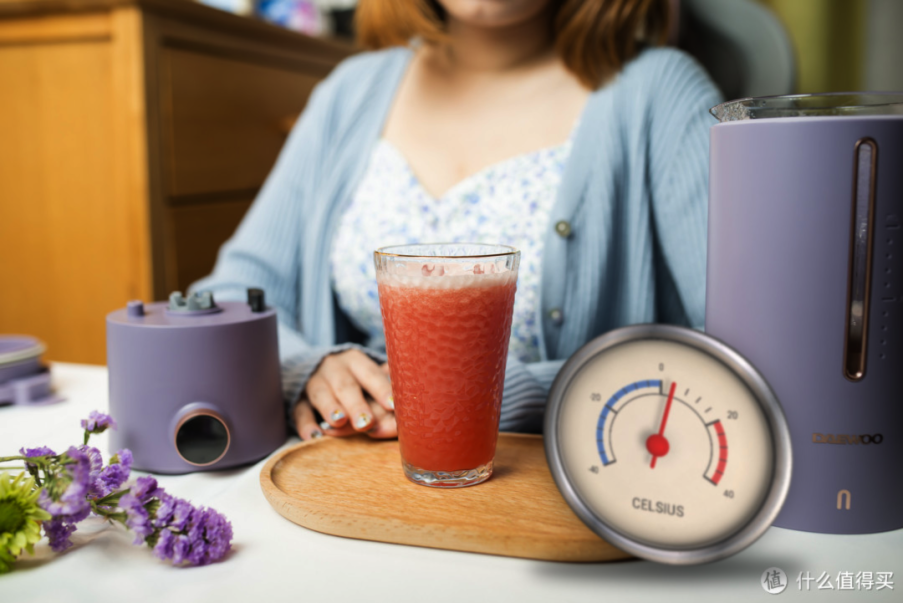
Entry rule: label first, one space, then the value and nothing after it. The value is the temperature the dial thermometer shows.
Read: 4 °C
